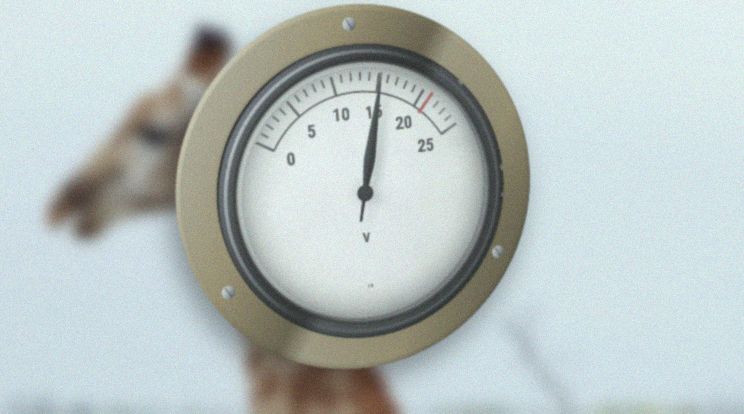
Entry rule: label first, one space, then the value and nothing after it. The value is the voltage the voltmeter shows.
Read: 15 V
